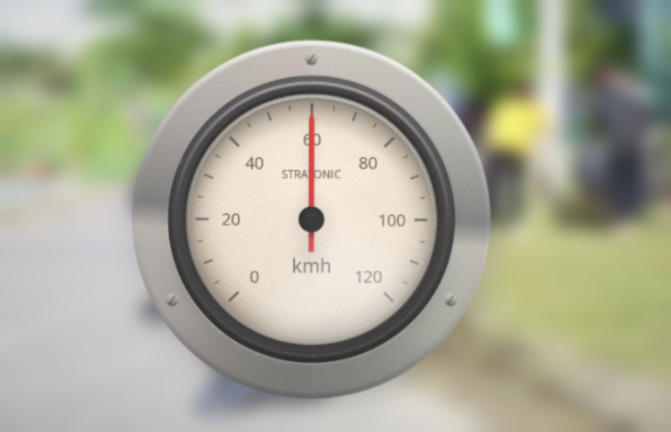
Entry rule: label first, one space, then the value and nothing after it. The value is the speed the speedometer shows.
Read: 60 km/h
